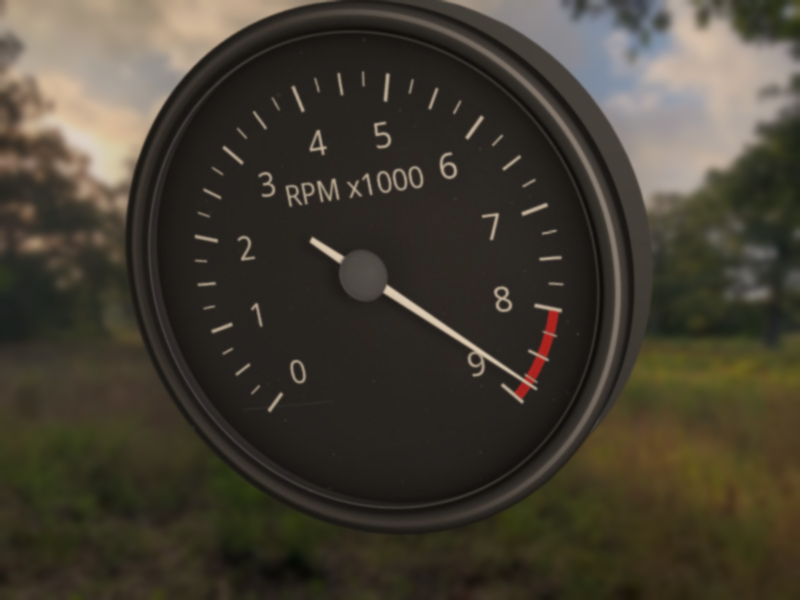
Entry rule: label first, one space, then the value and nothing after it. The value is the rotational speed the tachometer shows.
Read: 8750 rpm
